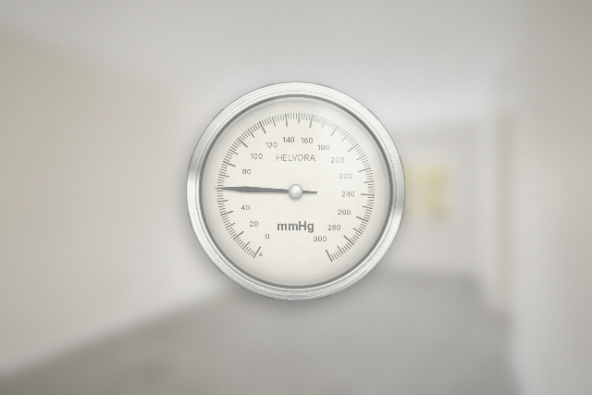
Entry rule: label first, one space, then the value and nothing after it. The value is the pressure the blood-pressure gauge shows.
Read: 60 mmHg
